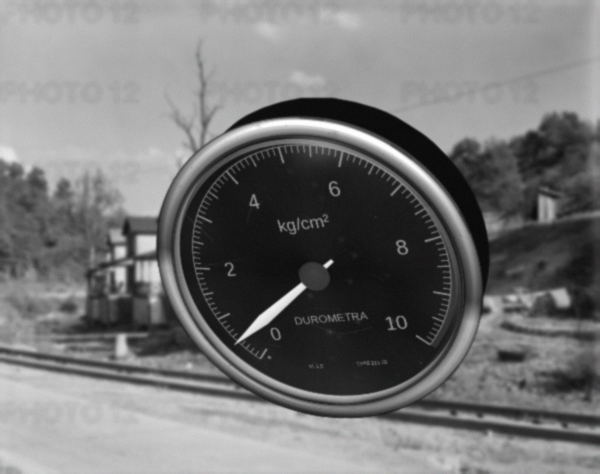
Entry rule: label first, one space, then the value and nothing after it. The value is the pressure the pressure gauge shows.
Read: 0.5 kg/cm²
